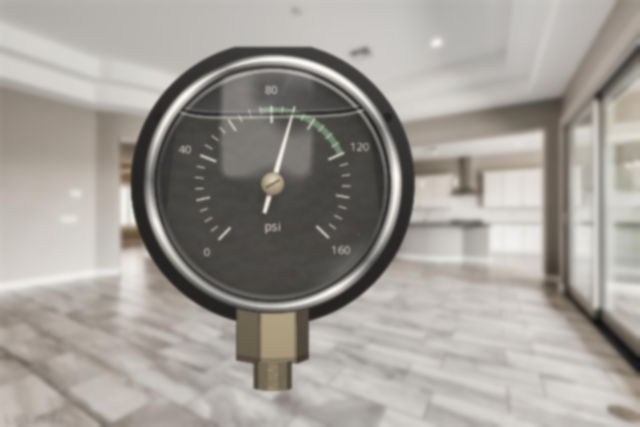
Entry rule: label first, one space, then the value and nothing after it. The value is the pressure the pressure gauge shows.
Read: 90 psi
